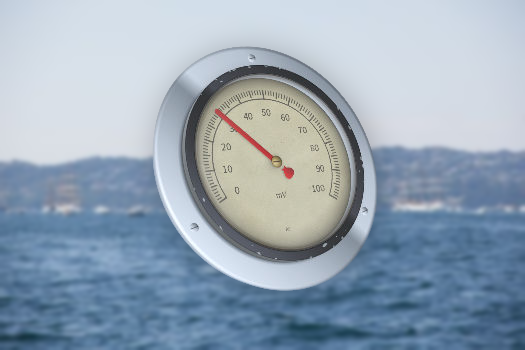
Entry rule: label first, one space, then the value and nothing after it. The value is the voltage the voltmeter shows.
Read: 30 mV
